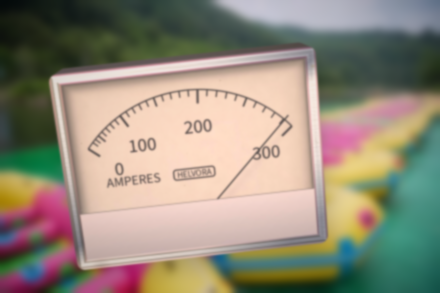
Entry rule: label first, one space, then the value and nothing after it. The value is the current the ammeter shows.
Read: 290 A
